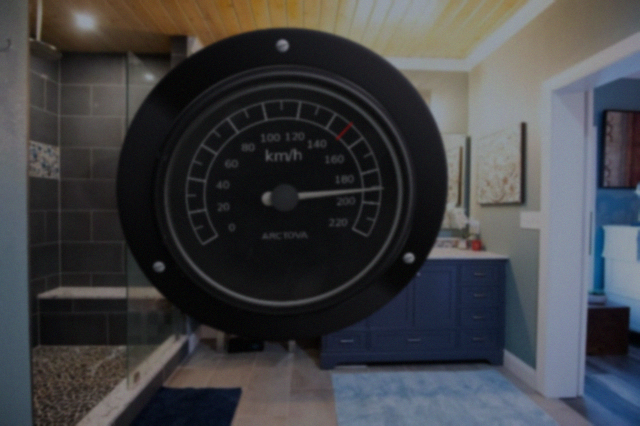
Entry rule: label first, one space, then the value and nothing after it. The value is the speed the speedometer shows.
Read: 190 km/h
